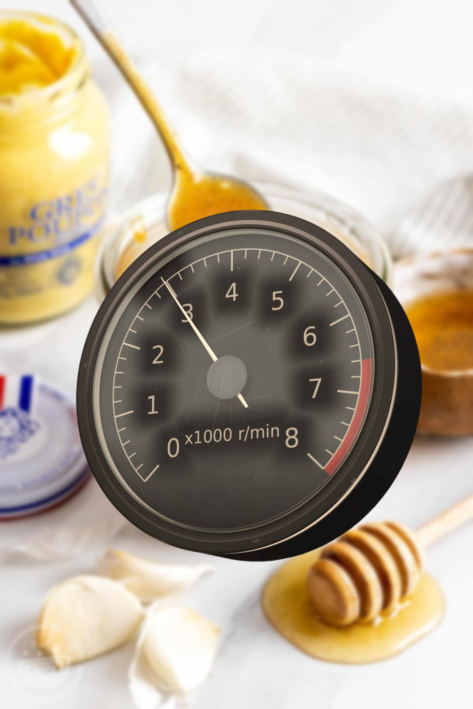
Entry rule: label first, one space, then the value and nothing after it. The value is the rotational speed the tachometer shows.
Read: 3000 rpm
